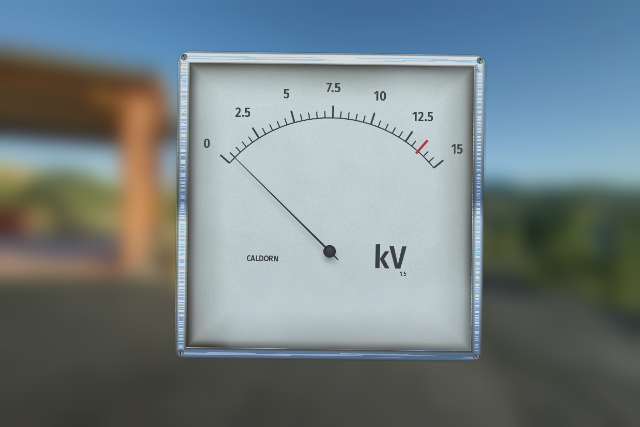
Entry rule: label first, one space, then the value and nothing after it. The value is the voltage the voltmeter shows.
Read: 0.5 kV
